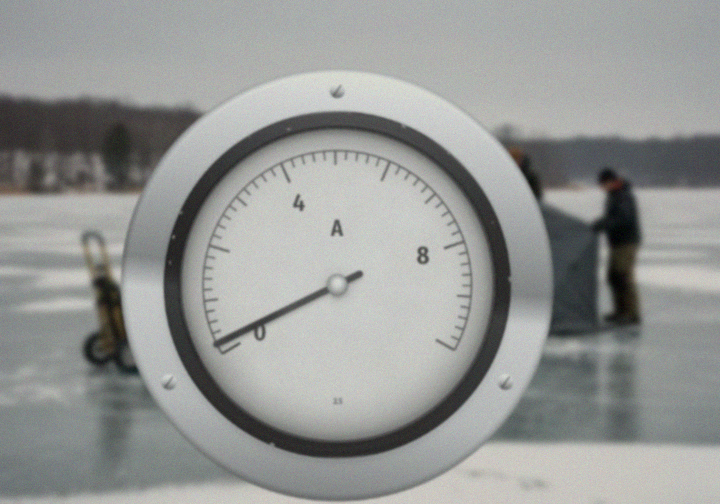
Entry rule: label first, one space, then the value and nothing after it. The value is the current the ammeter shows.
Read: 0.2 A
